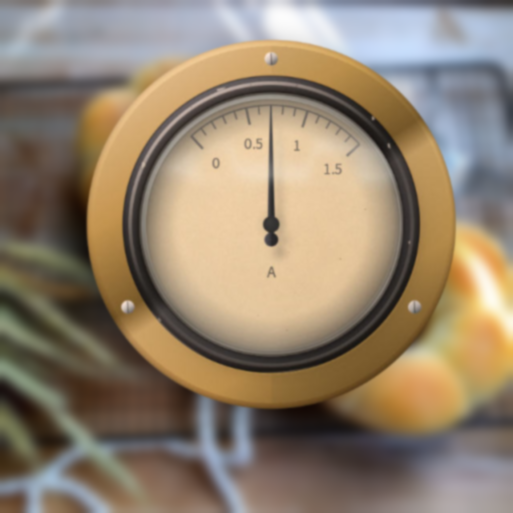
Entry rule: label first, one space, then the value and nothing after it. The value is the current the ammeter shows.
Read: 0.7 A
